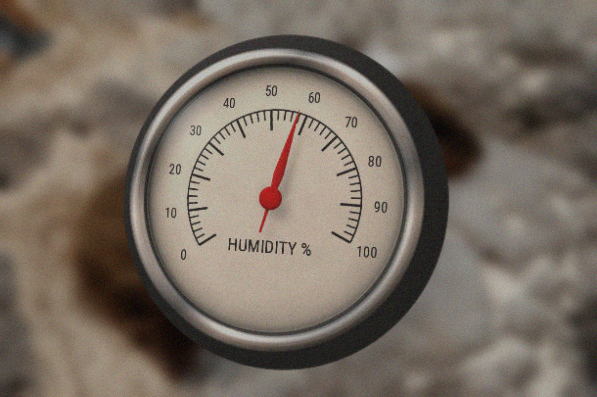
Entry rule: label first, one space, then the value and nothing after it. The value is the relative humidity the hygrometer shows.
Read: 58 %
